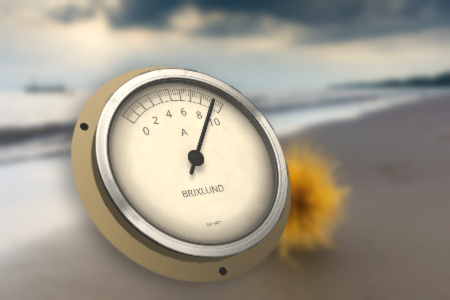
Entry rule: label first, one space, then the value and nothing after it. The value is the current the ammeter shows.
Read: 9 A
